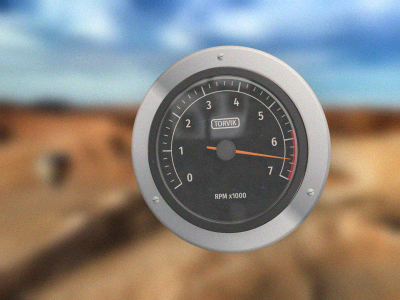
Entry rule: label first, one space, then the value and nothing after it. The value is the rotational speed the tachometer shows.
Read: 6500 rpm
